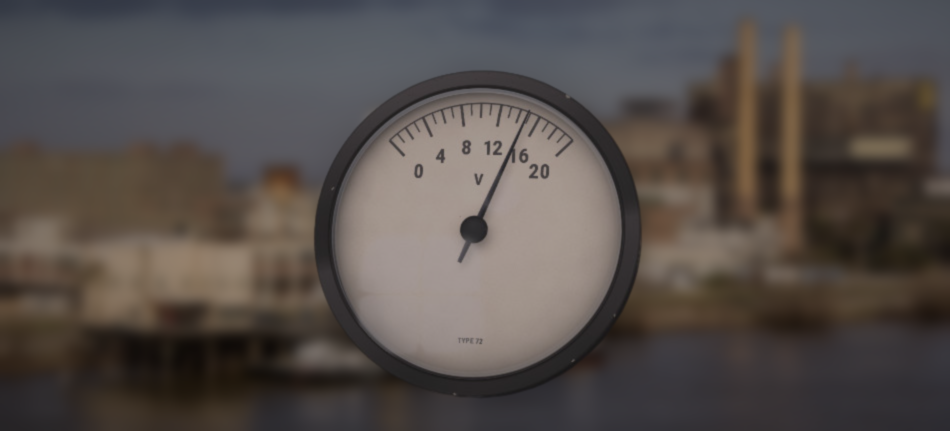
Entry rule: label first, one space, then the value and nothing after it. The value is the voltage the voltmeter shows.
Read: 15 V
